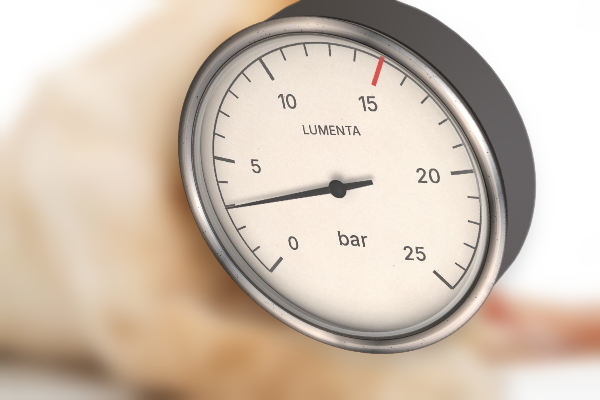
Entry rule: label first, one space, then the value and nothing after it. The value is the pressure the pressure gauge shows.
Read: 3 bar
